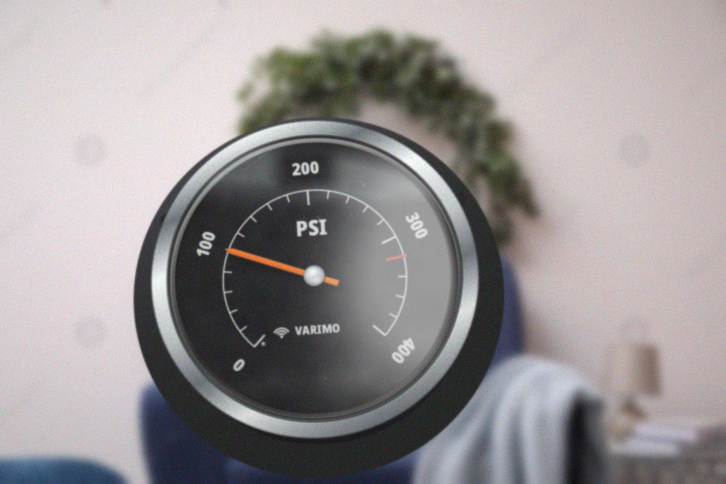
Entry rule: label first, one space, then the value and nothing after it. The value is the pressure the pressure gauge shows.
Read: 100 psi
